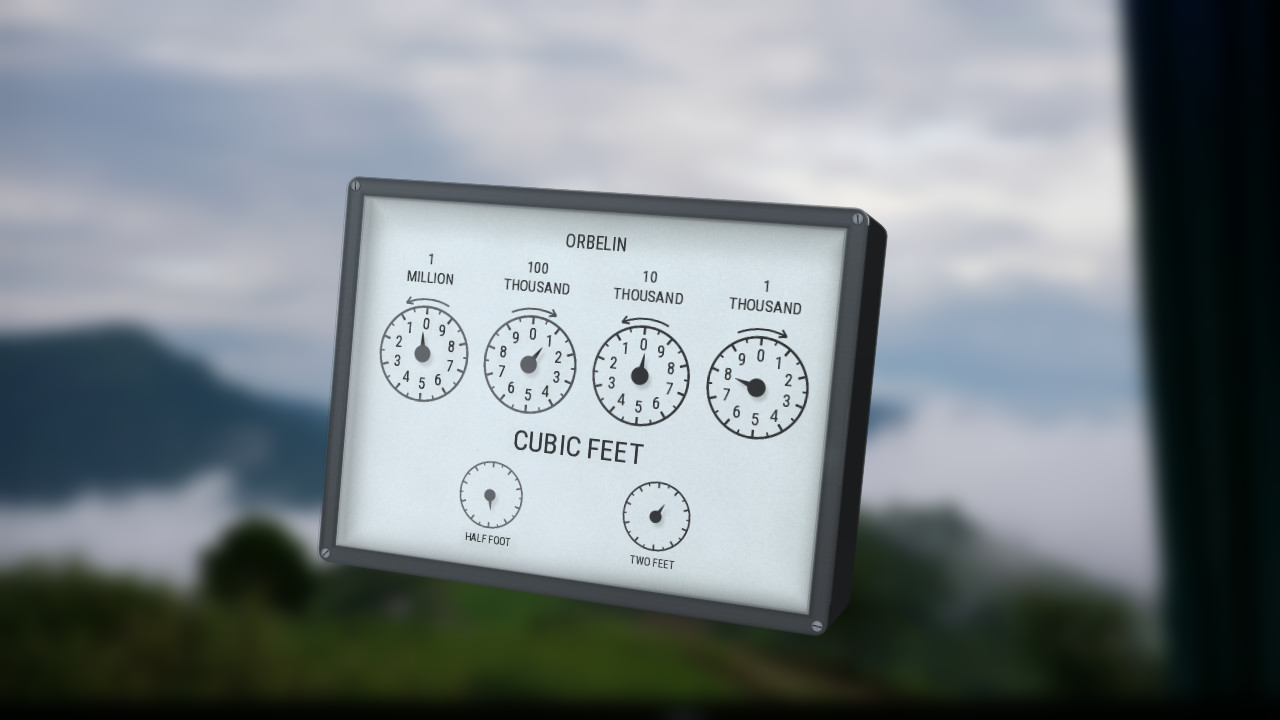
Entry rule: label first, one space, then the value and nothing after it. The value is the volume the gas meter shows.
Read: 9800 ft³
